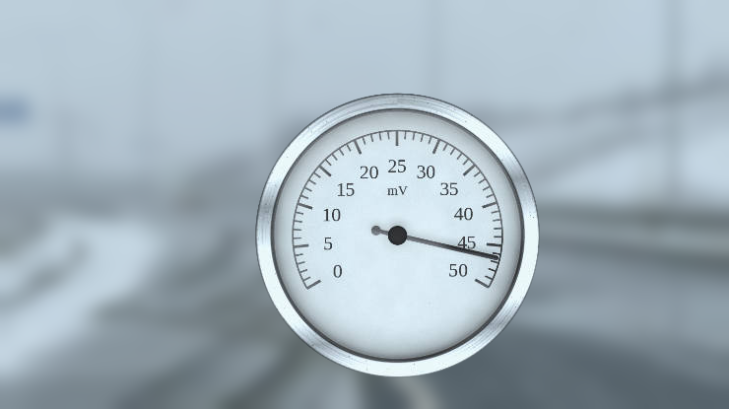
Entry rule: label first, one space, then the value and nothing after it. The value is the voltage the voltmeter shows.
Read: 46.5 mV
